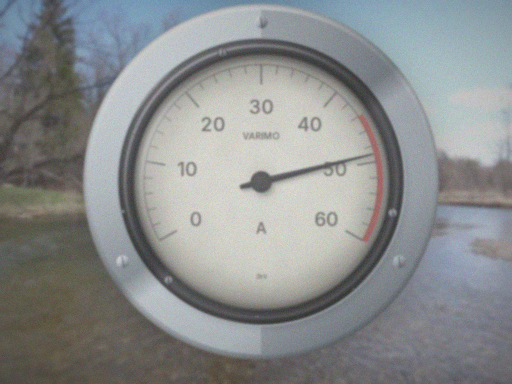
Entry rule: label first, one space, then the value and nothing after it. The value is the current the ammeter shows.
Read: 49 A
